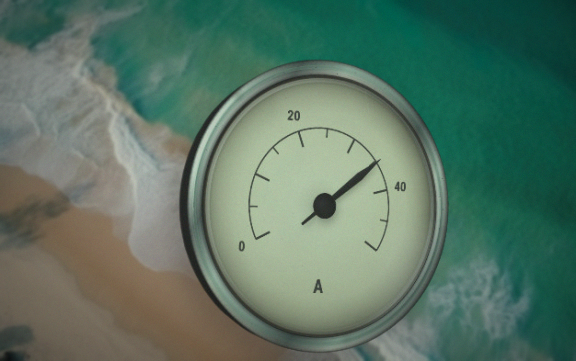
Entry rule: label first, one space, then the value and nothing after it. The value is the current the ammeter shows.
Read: 35 A
